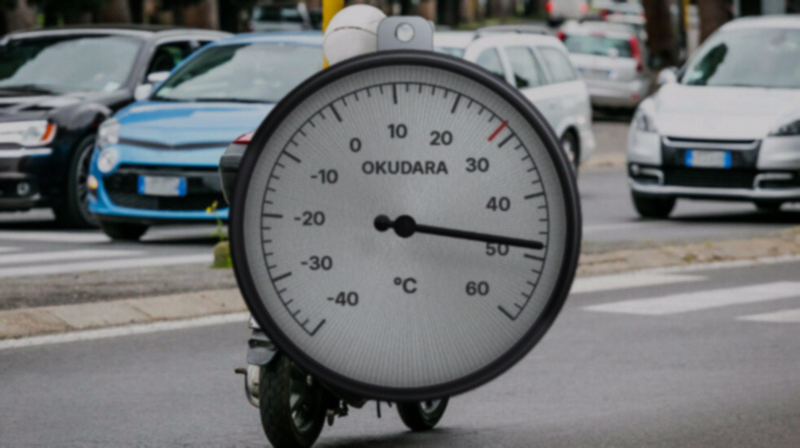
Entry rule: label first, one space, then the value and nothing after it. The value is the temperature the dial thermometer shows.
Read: 48 °C
